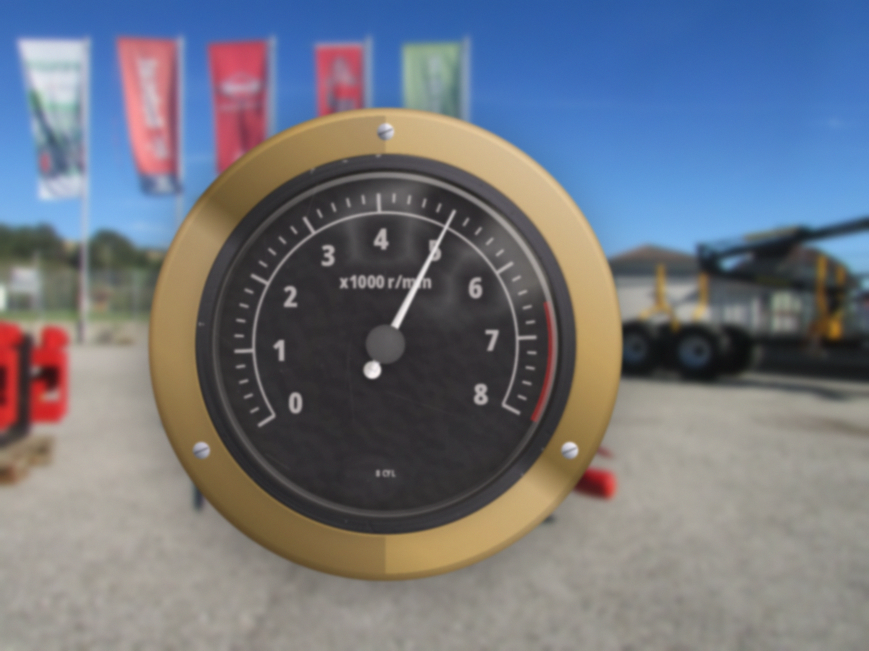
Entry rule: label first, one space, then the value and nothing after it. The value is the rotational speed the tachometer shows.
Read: 5000 rpm
